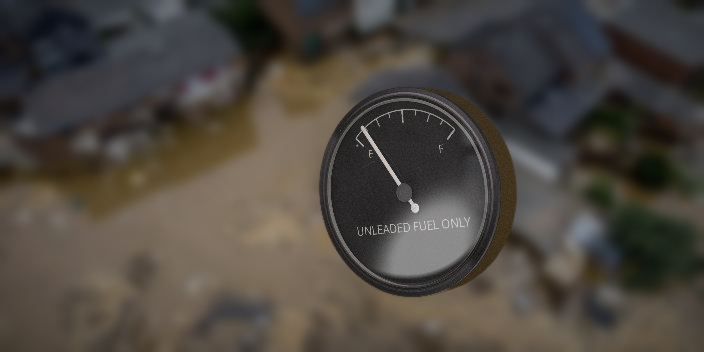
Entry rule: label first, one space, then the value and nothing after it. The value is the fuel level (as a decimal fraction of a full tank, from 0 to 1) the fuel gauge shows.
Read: 0.125
